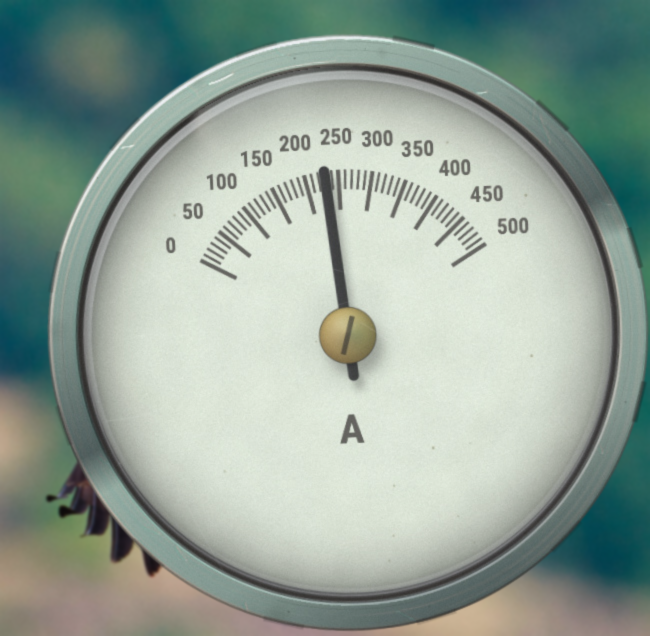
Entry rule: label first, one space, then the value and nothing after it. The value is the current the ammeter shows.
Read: 230 A
